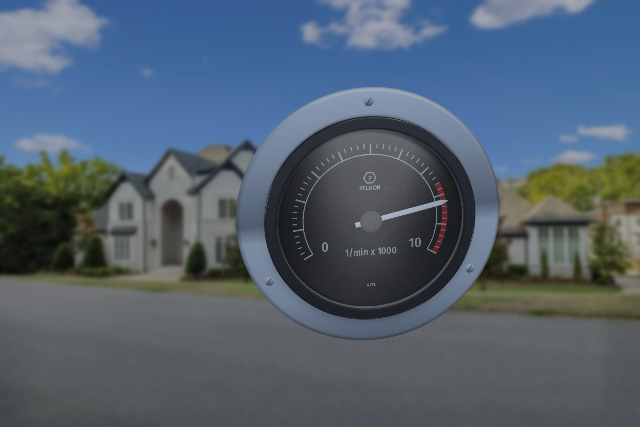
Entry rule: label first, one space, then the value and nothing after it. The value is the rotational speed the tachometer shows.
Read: 8200 rpm
